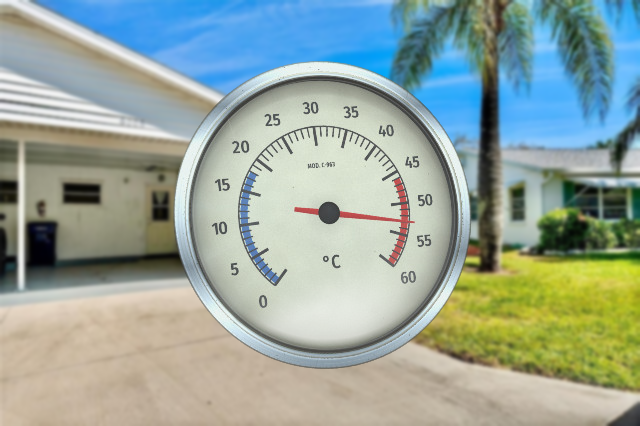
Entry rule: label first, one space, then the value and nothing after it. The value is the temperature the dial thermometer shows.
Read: 53 °C
